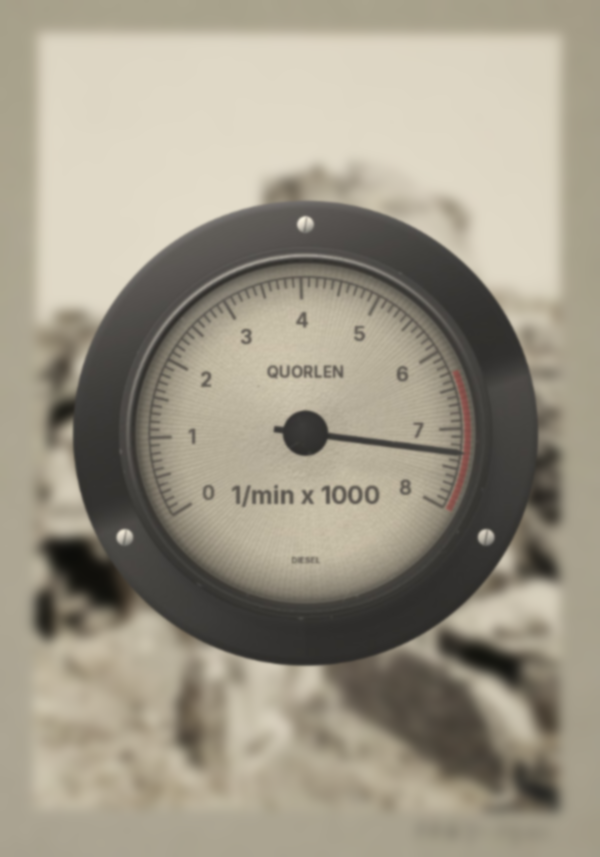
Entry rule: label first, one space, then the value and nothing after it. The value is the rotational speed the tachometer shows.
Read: 7300 rpm
